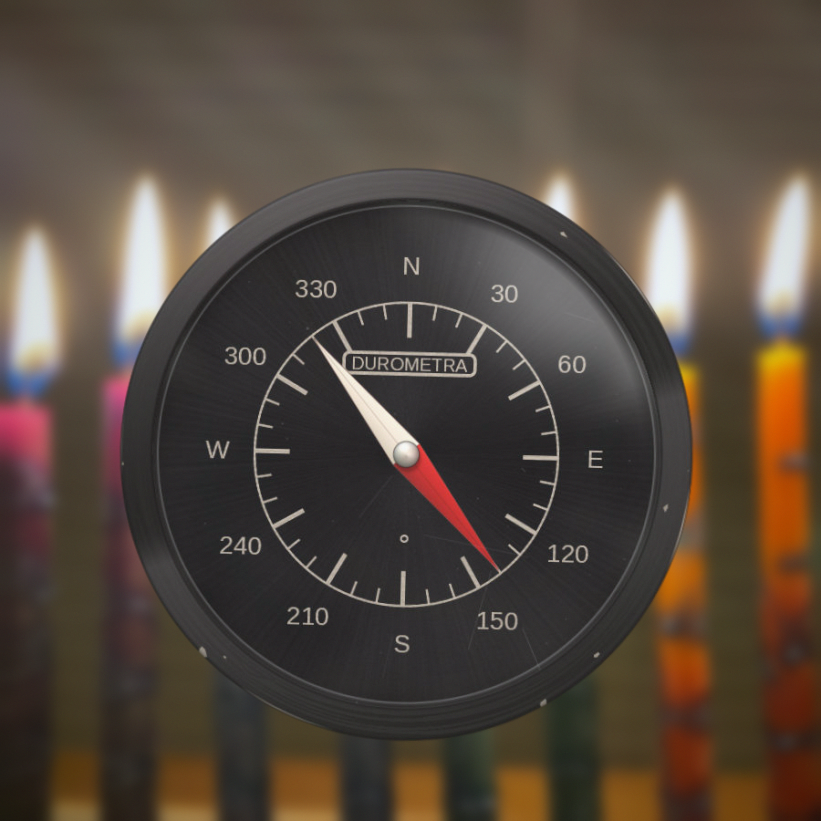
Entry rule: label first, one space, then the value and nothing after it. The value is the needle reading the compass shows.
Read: 140 °
